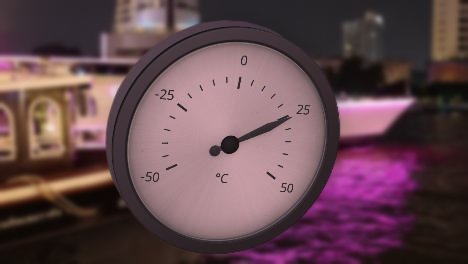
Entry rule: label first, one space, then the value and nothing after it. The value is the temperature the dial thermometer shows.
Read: 25 °C
